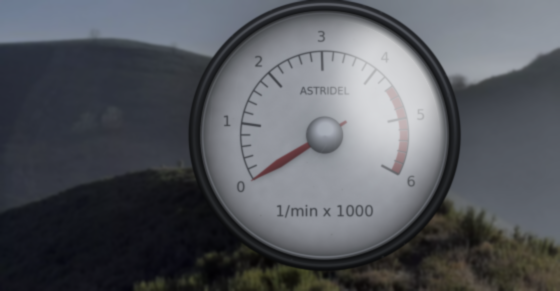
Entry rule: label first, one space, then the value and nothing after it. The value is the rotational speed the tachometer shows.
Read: 0 rpm
